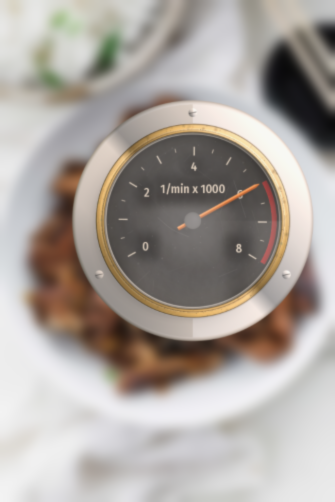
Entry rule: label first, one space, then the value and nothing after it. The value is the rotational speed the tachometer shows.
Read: 6000 rpm
